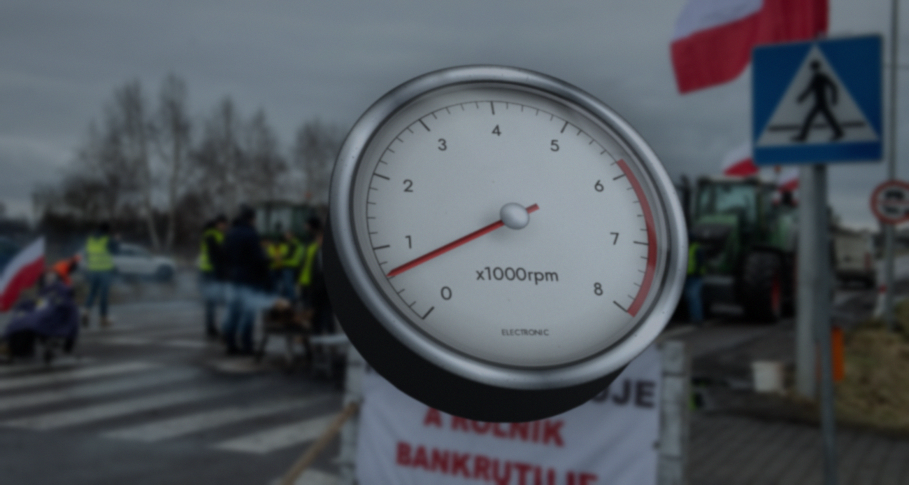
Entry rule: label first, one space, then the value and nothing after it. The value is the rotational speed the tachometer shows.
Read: 600 rpm
